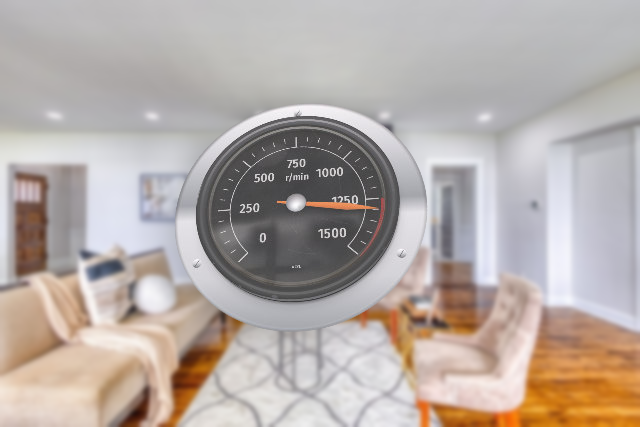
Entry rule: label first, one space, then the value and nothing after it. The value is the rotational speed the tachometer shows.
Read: 1300 rpm
